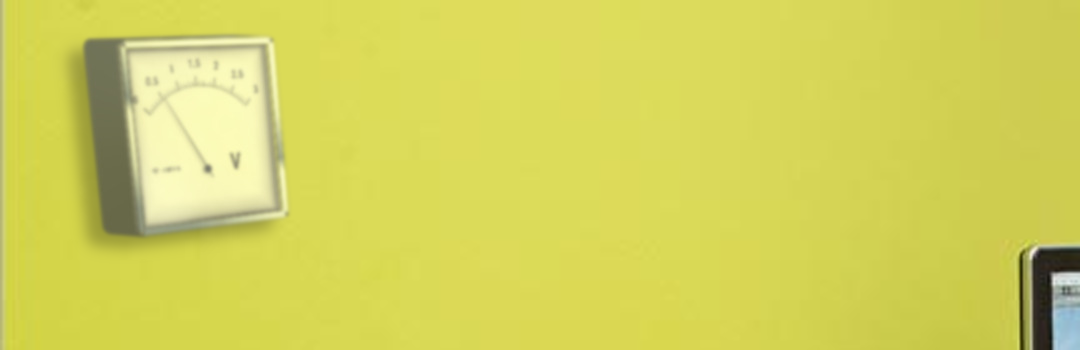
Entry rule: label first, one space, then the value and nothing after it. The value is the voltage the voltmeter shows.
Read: 0.5 V
